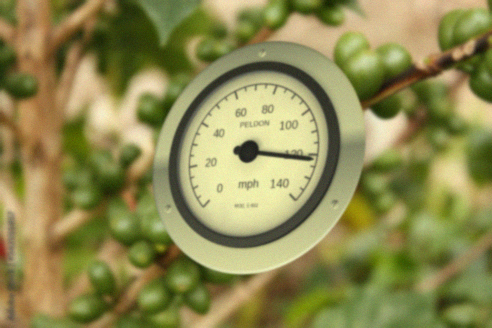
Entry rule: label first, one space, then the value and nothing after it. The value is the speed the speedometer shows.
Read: 122.5 mph
